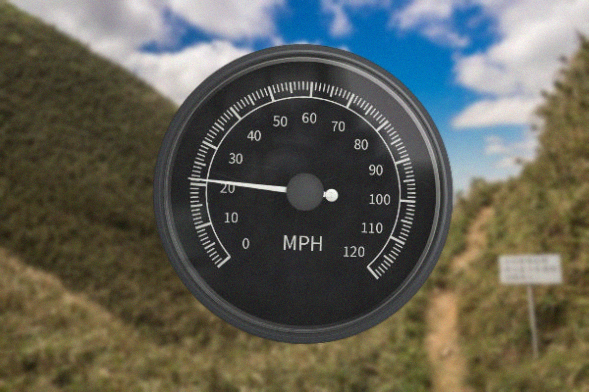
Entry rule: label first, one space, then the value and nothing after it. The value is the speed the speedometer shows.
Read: 21 mph
